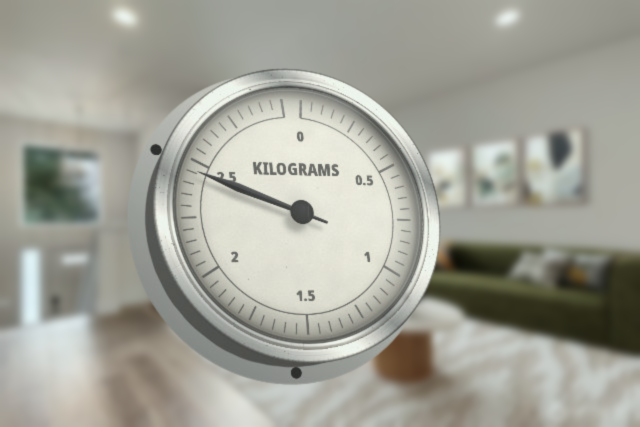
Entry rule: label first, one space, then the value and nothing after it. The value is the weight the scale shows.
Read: 2.45 kg
